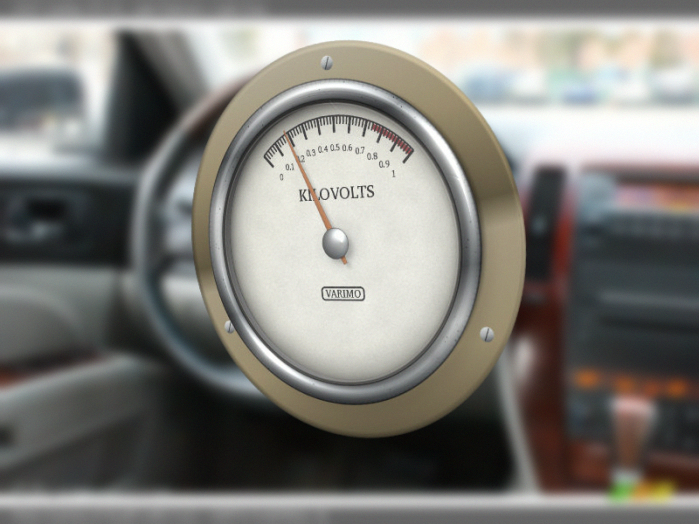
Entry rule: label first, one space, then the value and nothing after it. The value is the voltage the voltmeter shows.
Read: 0.2 kV
